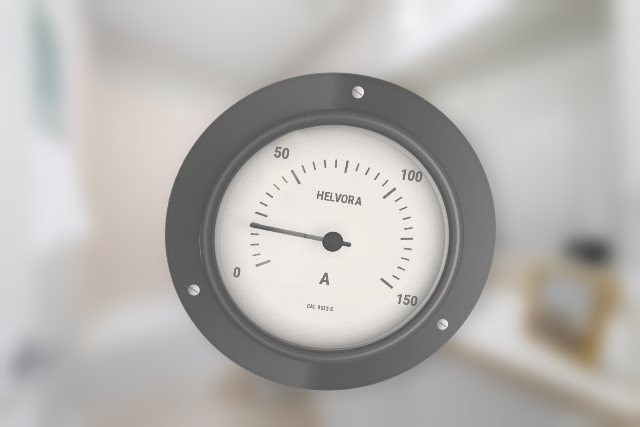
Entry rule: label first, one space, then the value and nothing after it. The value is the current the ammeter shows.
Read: 20 A
